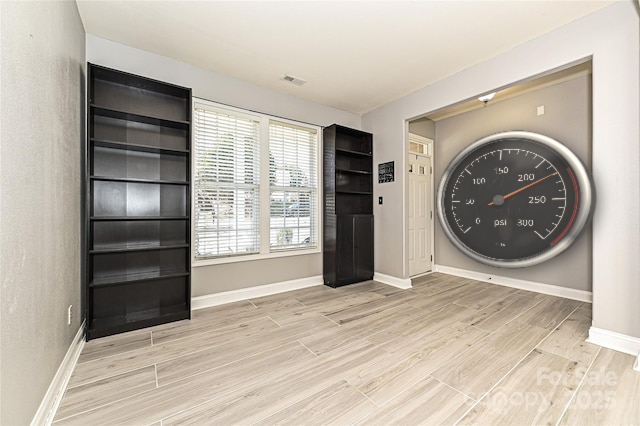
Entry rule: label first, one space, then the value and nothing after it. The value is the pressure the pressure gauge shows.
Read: 220 psi
